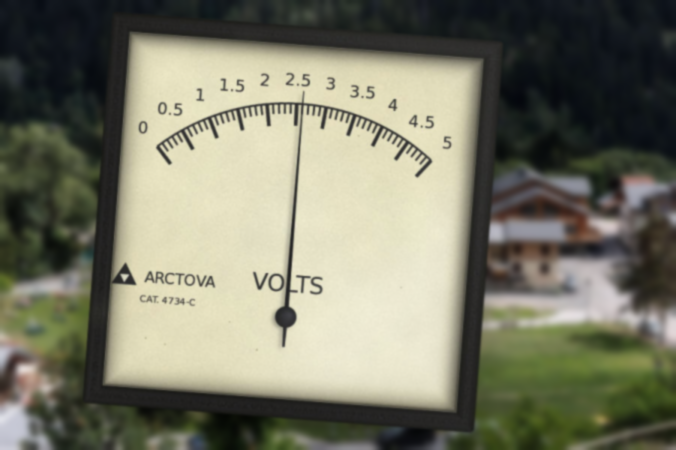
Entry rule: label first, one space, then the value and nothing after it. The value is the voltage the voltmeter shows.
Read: 2.6 V
